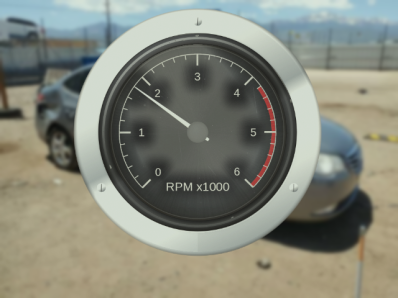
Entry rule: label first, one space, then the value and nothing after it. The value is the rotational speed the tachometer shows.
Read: 1800 rpm
